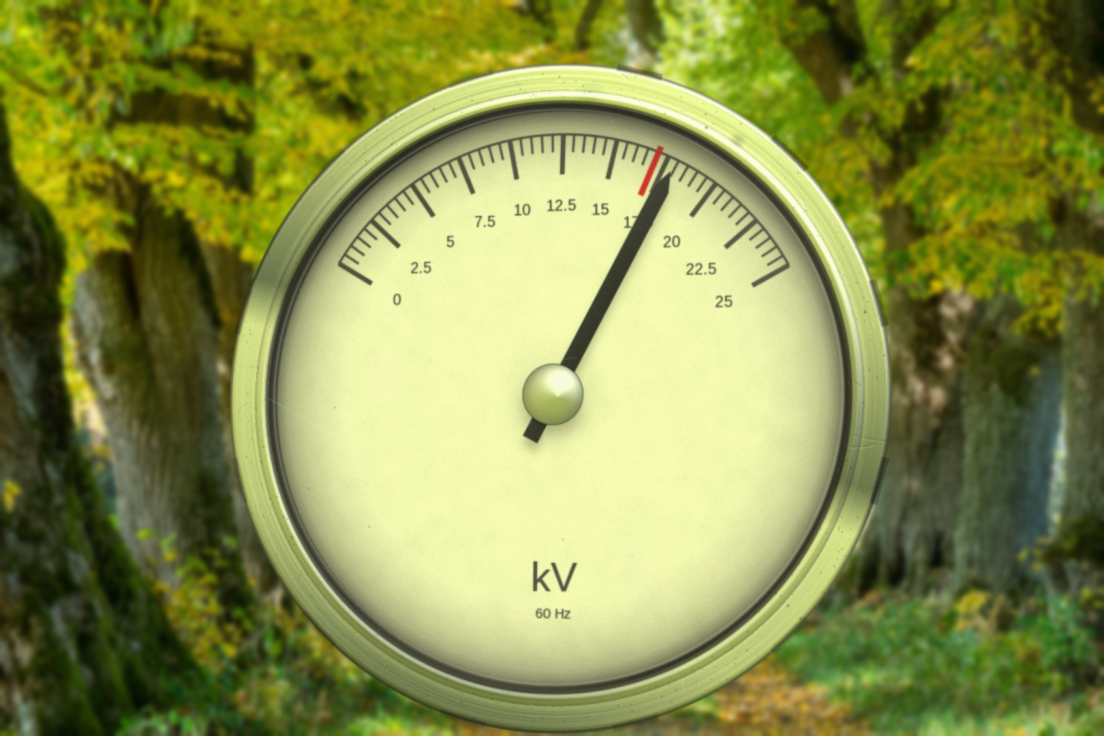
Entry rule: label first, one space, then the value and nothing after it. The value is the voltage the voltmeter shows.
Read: 18 kV
